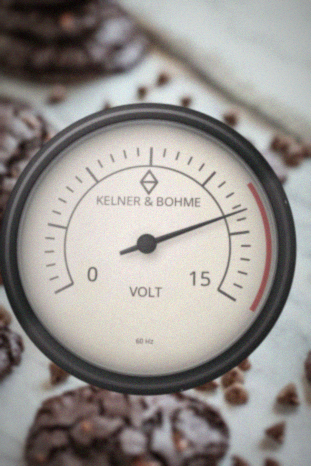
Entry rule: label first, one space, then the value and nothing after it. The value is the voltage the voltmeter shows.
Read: 11.75 V
